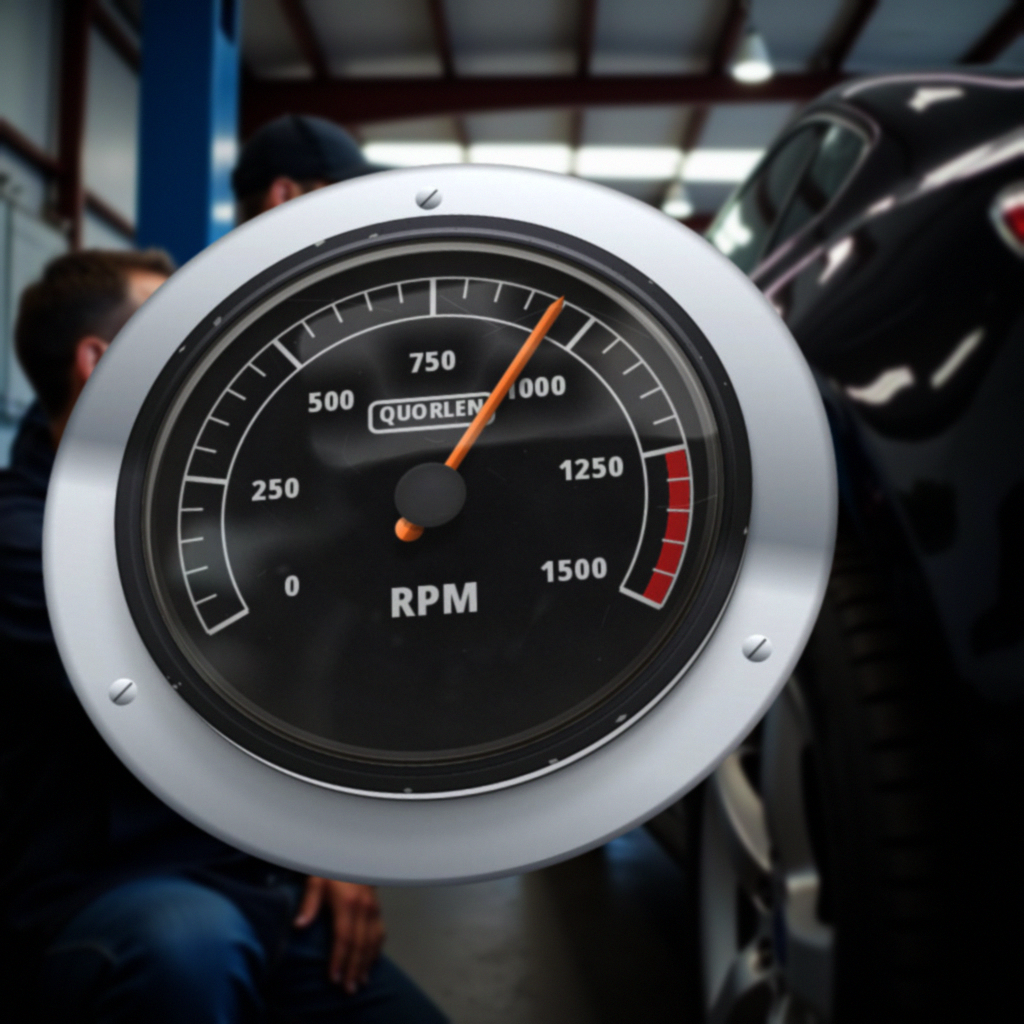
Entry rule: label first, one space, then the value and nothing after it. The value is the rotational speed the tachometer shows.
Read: 950 rpm
